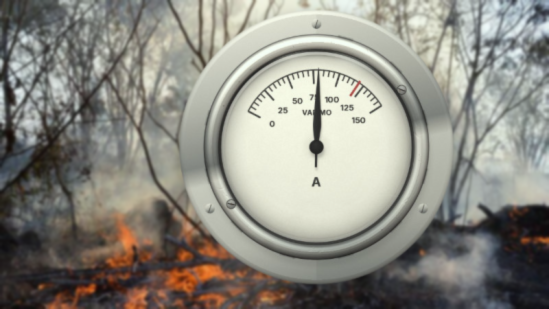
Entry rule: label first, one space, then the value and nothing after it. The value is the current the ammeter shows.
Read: 80 A
